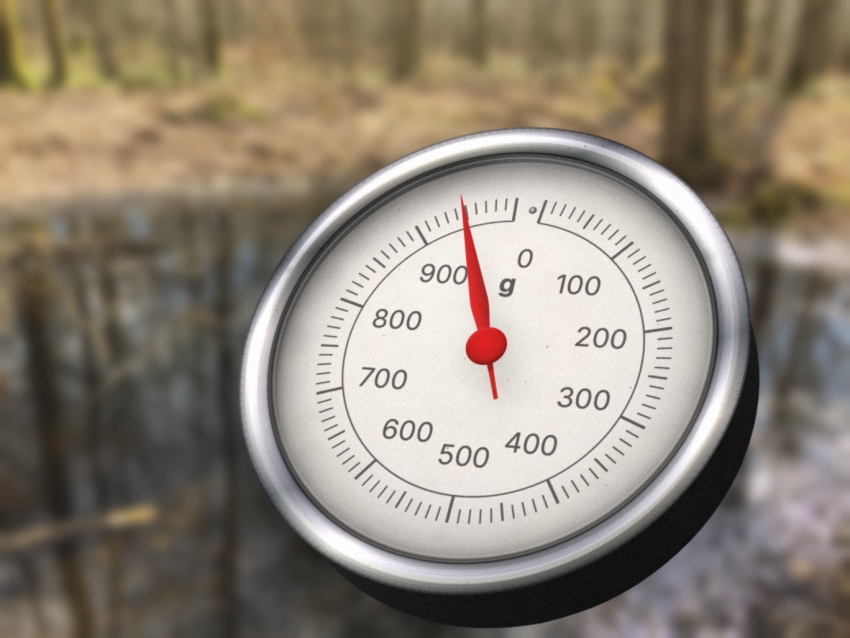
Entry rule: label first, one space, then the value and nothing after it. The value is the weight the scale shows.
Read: 950 g
